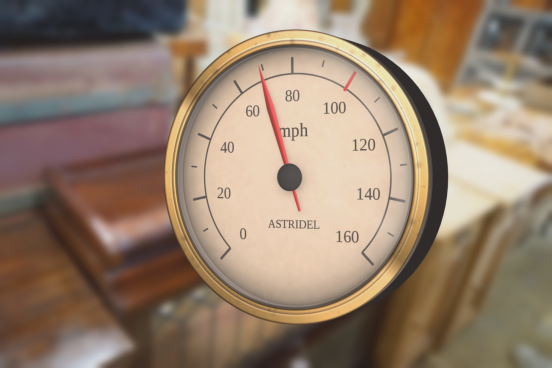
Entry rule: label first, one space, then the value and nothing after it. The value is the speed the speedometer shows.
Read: 70 mph
